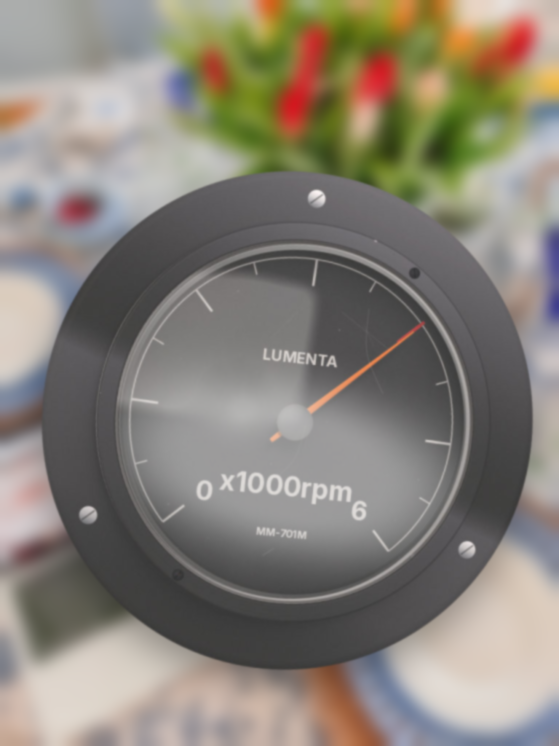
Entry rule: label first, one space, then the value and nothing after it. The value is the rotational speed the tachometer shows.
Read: 4000 rpm
